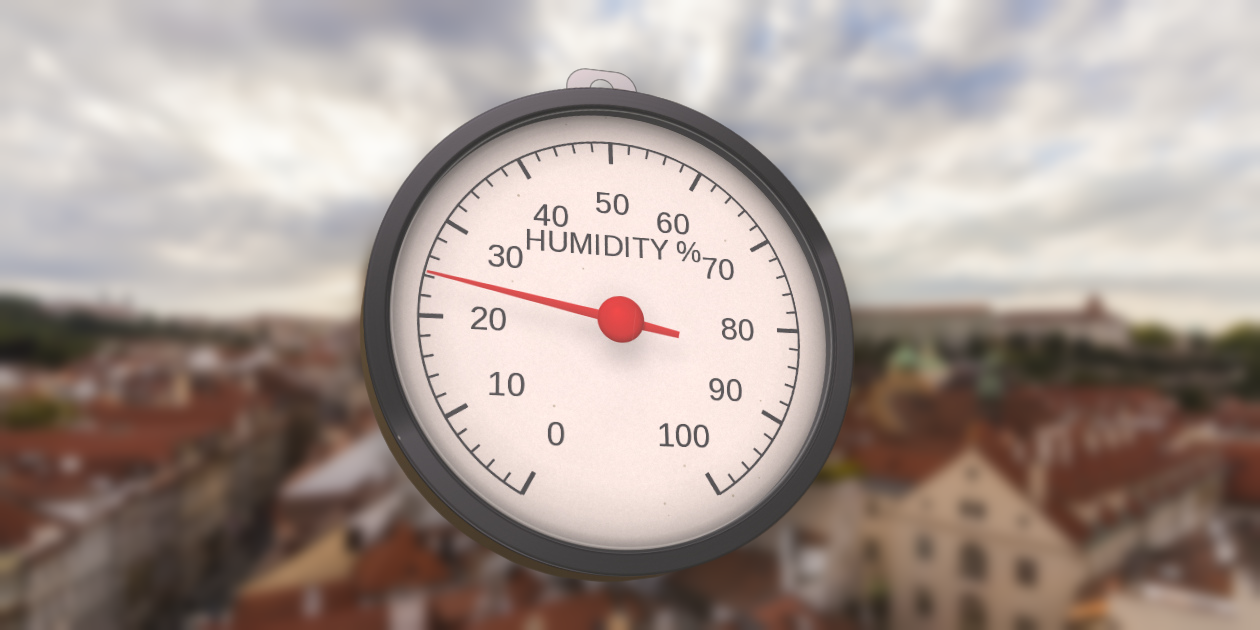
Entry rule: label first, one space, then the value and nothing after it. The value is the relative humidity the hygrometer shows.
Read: 24 %
